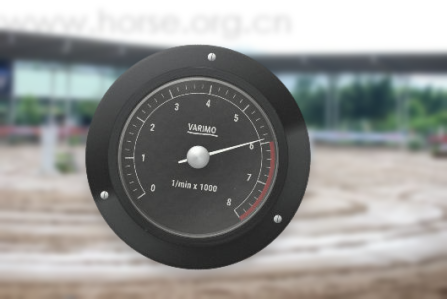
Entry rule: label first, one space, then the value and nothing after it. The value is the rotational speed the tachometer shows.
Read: 5900 rpm
